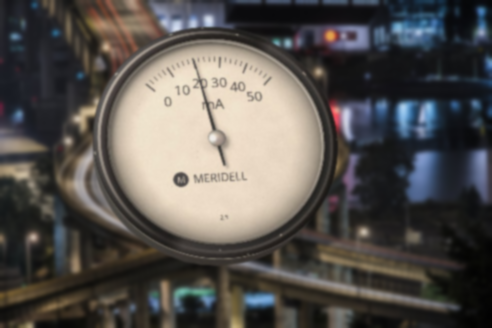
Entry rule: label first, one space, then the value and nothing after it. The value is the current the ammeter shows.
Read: 20 mA
